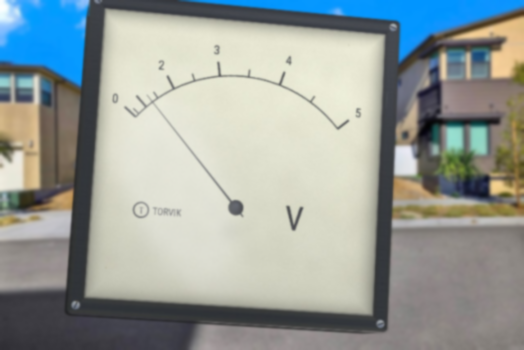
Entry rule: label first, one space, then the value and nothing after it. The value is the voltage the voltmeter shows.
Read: 1.25 V
